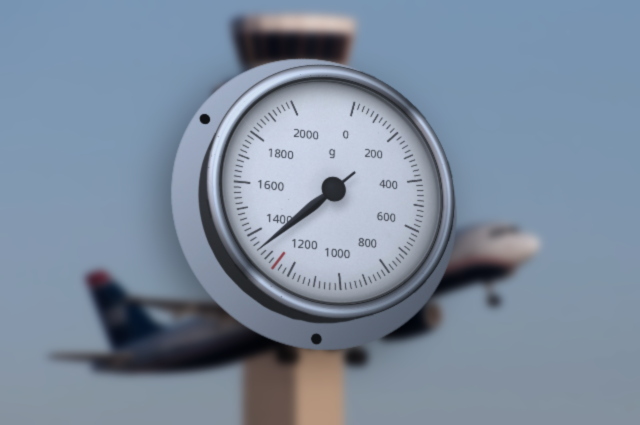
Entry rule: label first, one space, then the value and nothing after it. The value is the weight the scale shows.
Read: 1340 g
